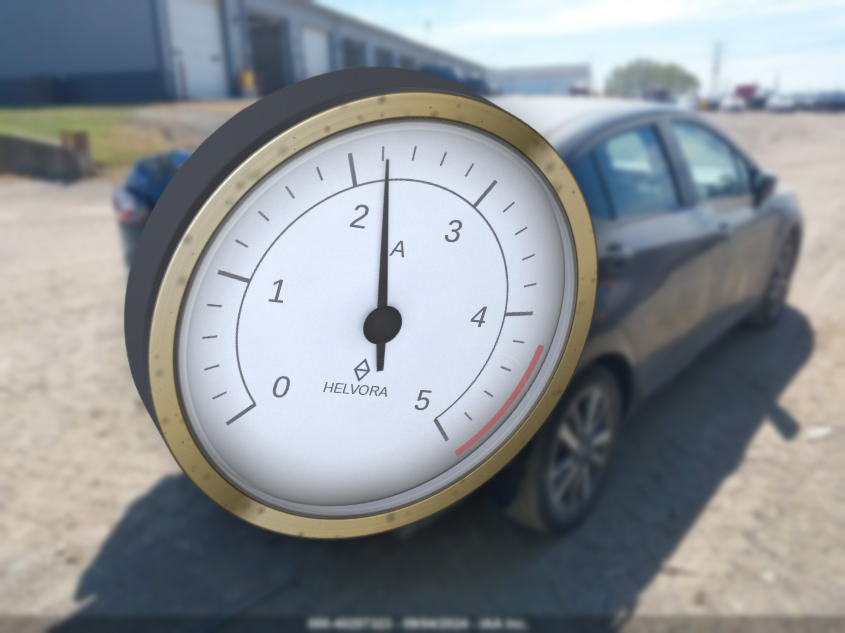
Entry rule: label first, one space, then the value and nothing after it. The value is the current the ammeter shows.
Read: 2.2 A
